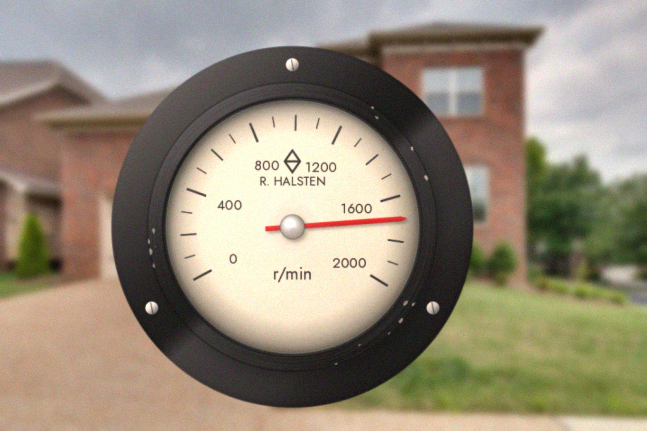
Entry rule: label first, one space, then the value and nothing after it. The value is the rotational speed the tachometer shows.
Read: 1700 rpm
